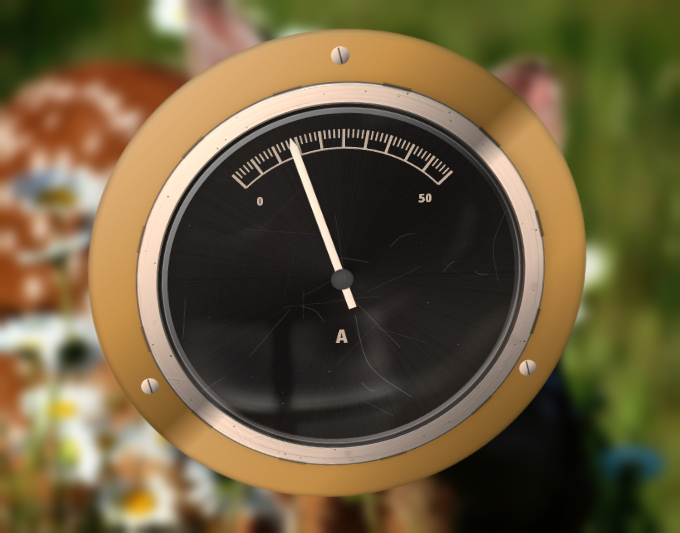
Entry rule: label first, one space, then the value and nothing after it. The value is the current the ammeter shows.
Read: 14 A
